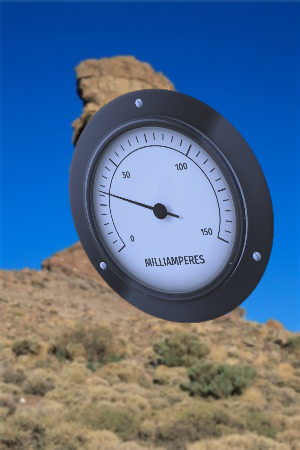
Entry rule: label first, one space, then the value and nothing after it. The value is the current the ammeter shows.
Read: 32.5 mA
